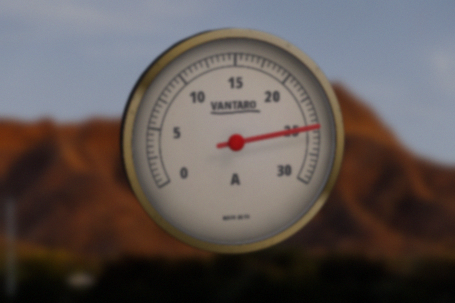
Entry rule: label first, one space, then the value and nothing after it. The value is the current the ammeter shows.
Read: 25 A
